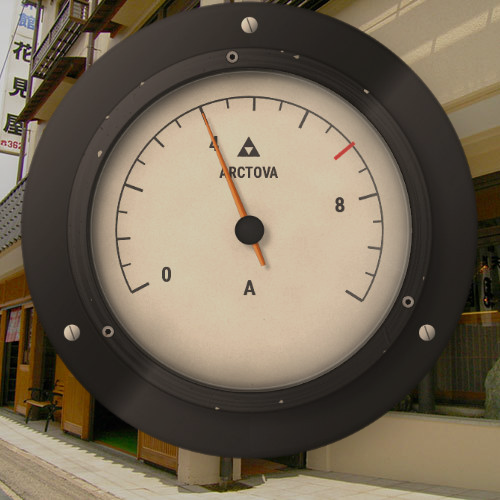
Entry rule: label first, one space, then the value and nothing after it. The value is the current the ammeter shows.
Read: 4 A
